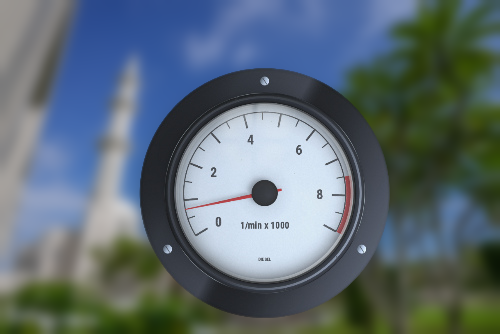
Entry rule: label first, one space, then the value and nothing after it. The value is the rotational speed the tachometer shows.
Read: 750 rpm
